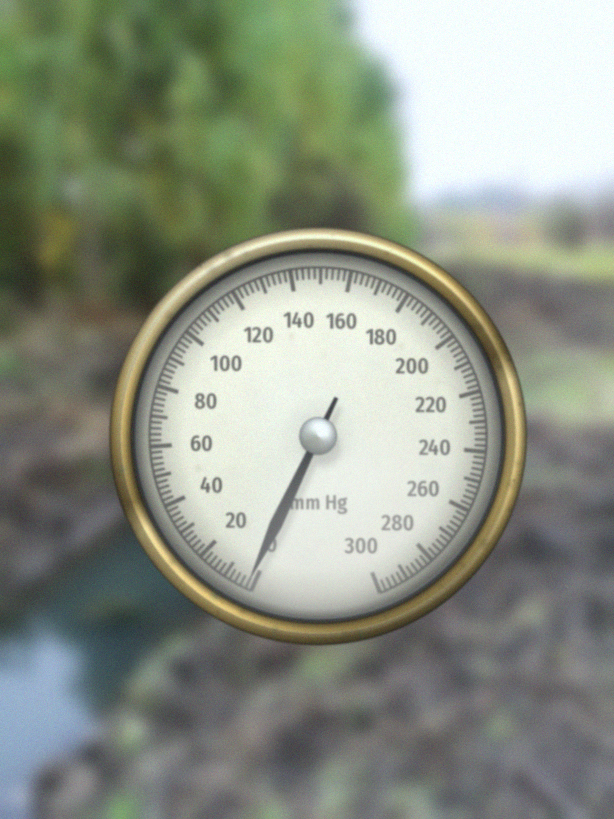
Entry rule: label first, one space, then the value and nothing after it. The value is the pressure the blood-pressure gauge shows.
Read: 2 mmHg
